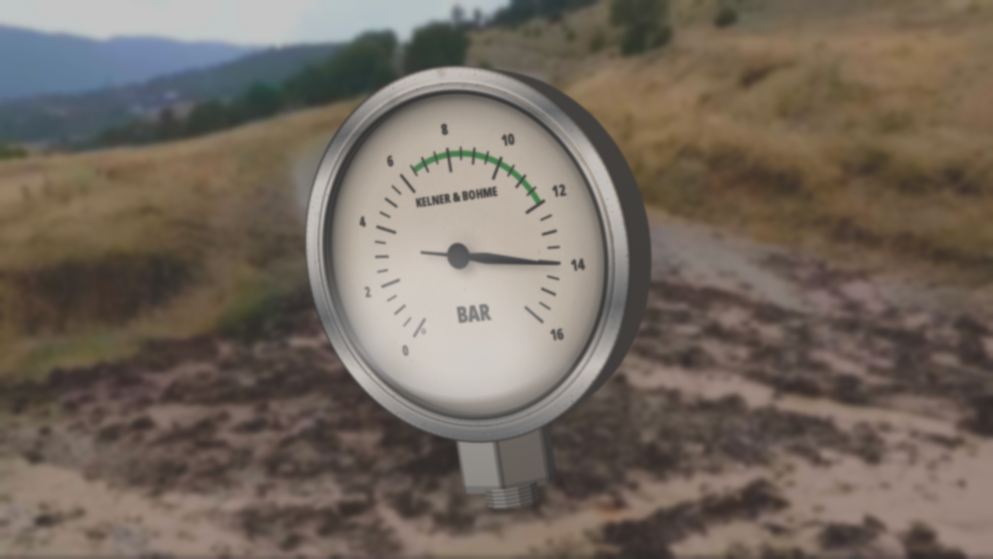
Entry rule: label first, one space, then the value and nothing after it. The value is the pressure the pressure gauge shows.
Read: 14 bar
